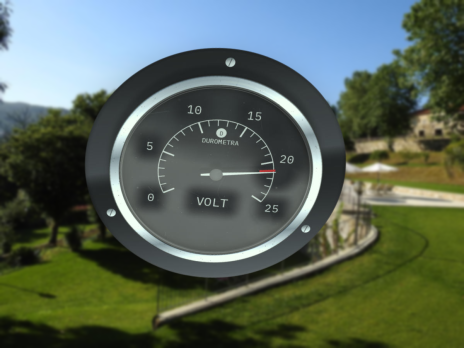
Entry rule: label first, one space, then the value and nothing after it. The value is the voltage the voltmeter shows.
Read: 21 V
